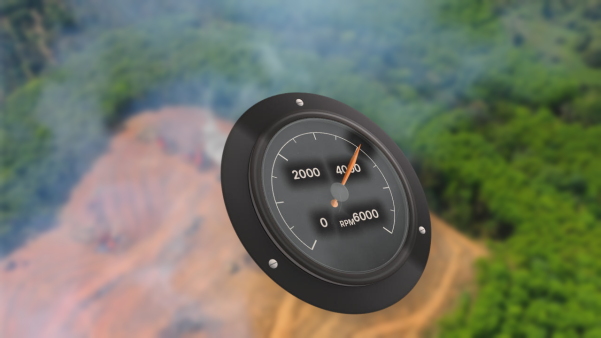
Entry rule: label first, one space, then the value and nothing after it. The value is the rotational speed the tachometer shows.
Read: 4000 rpm
